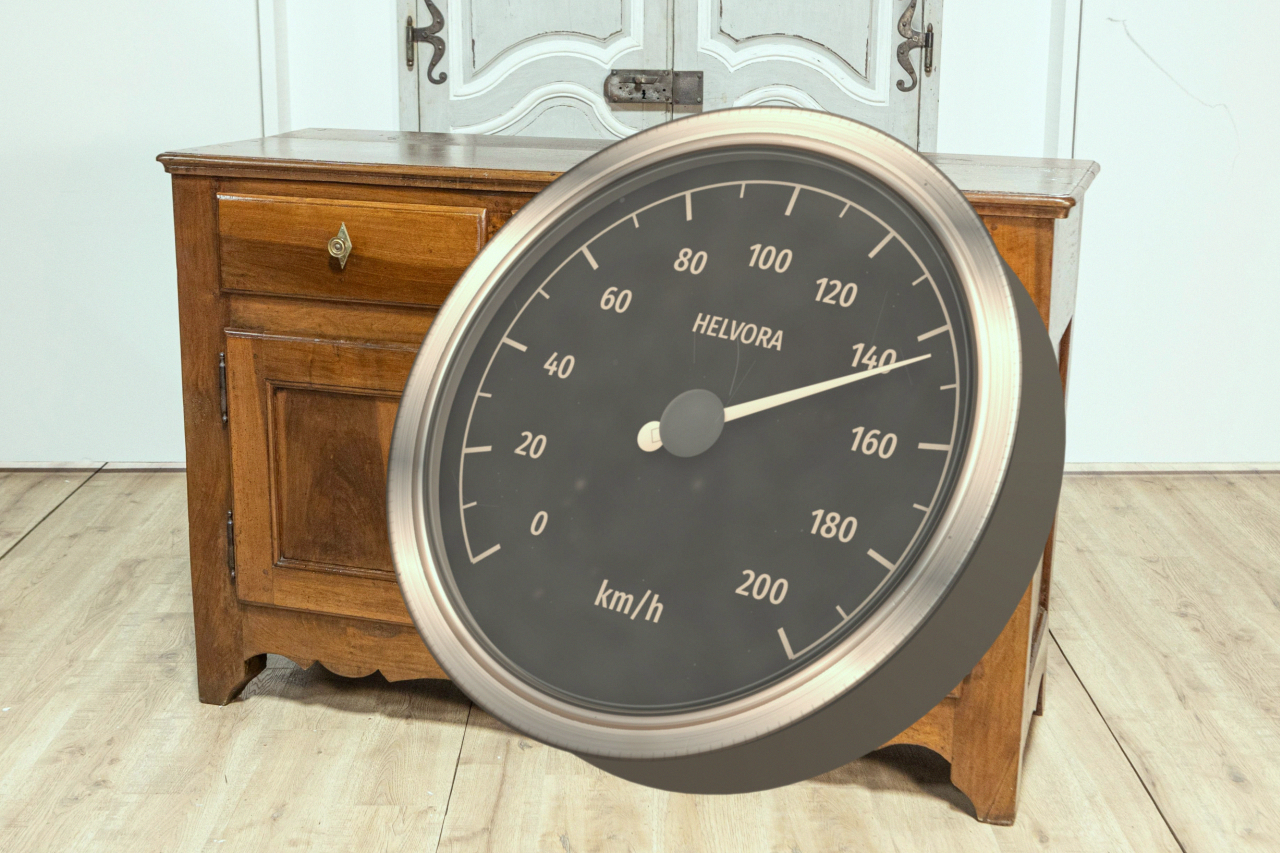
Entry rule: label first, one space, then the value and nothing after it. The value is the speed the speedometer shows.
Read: 145 km/h
